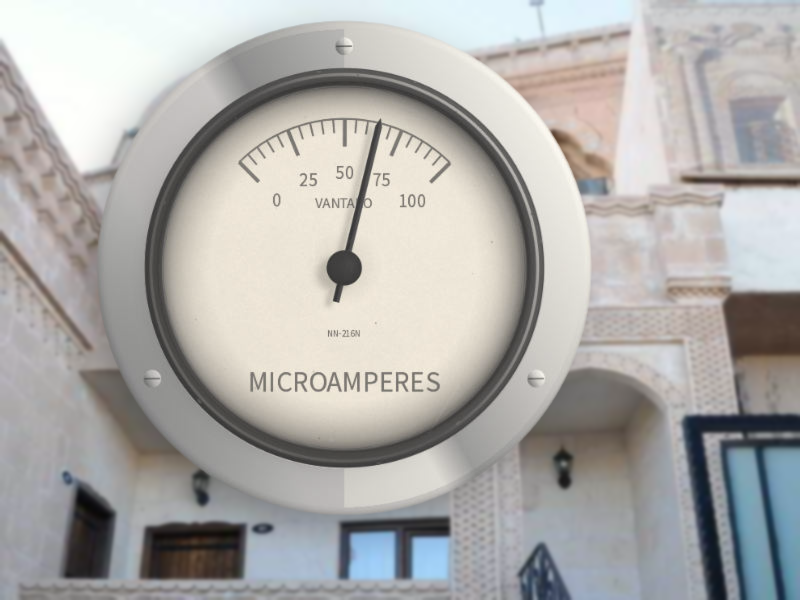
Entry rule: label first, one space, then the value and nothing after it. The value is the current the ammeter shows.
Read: 65 µA
